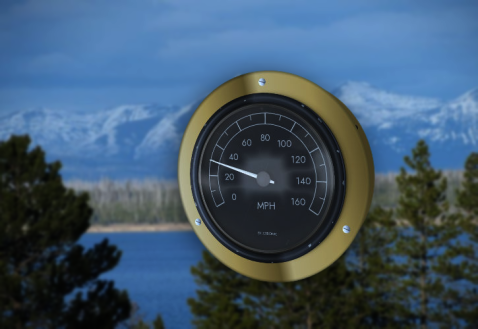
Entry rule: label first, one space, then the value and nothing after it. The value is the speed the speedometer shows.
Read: 30 mph
